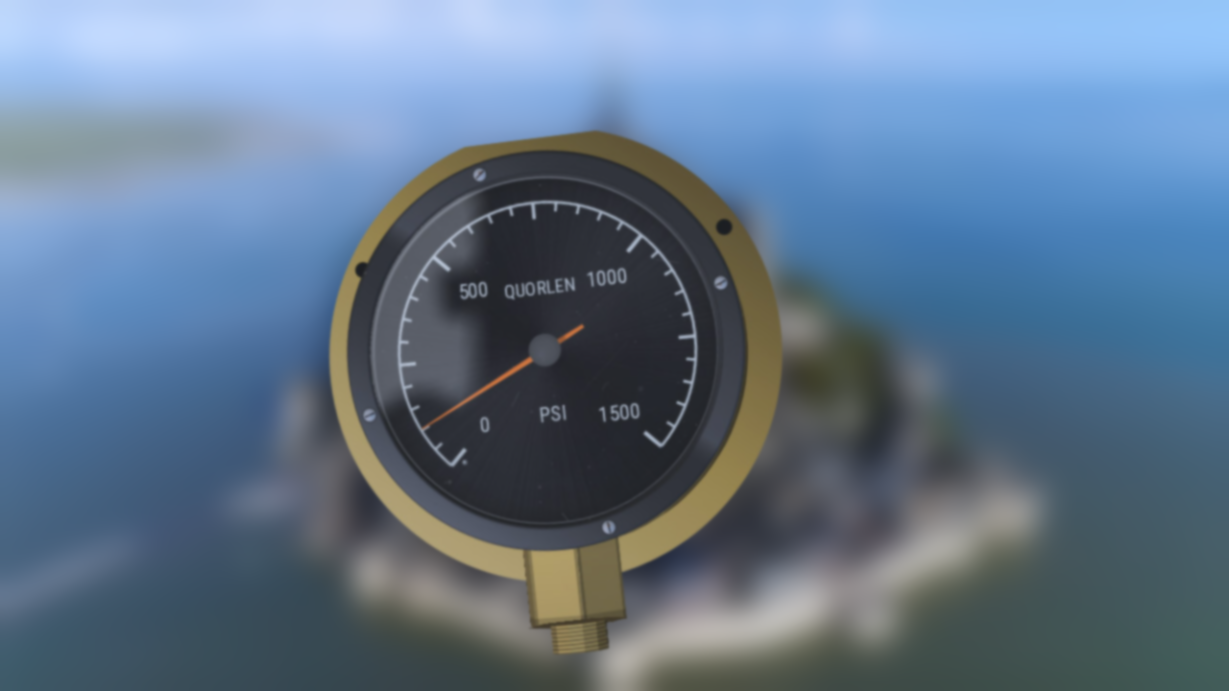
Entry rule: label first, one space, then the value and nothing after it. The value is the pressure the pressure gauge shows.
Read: 100 psi
